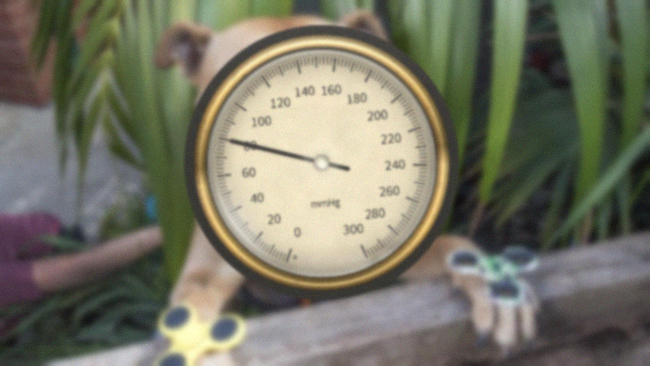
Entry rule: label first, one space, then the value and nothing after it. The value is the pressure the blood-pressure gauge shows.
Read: 80 mmHg
